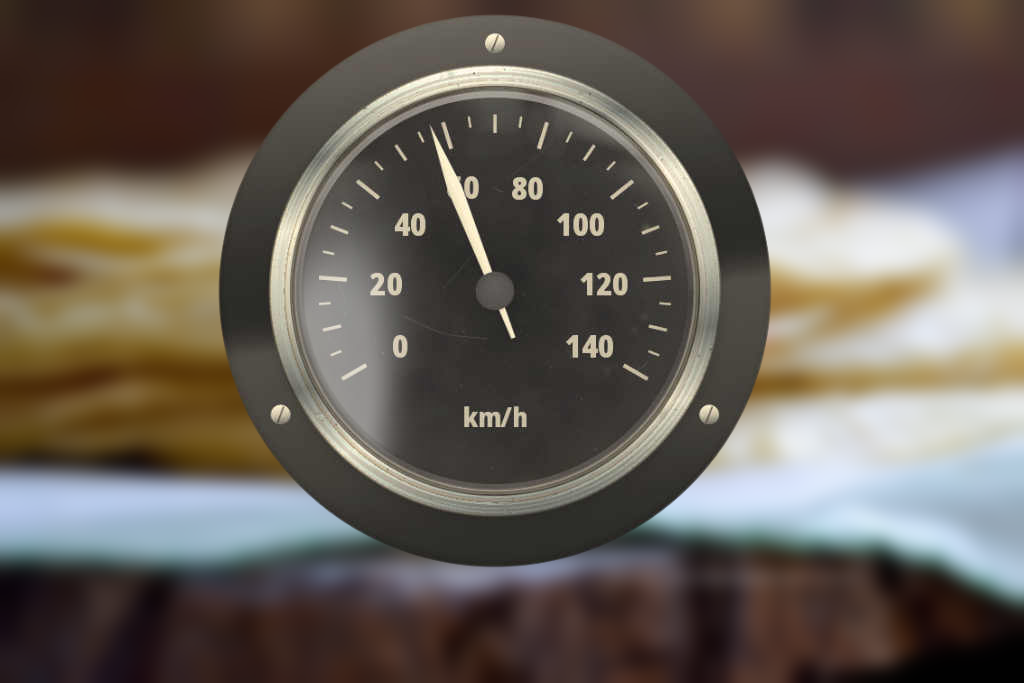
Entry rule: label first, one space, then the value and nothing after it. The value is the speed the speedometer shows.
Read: 57.5 km/h
